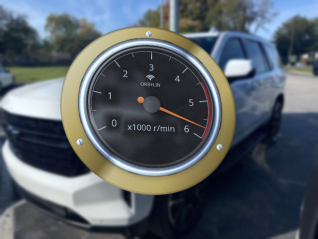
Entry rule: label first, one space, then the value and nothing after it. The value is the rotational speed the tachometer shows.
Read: 5750 rpm
